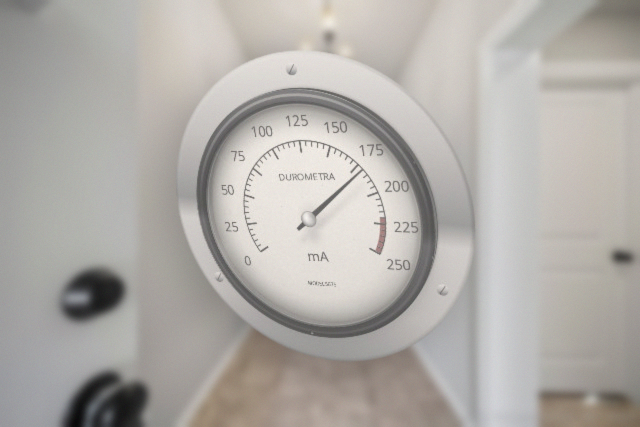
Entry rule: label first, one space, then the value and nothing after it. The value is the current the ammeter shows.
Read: 180 mA
